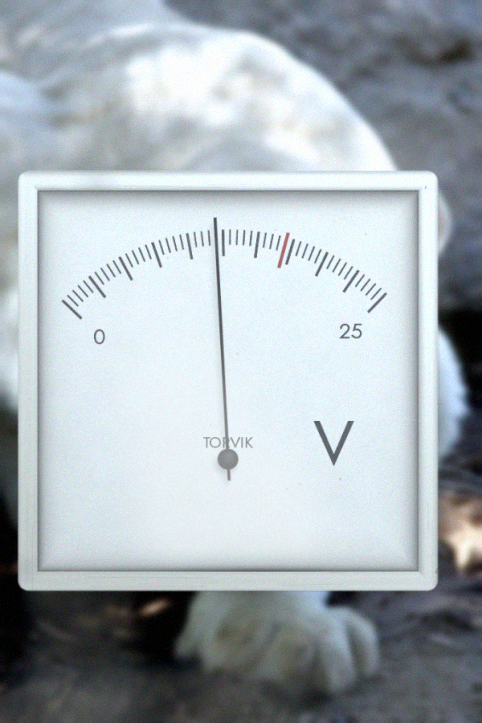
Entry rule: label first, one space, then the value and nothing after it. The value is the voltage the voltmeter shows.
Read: 12 V
